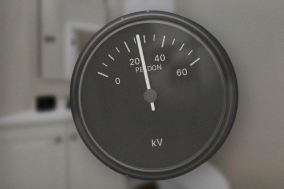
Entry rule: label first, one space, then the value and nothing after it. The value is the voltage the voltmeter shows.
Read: 27.5 kV
